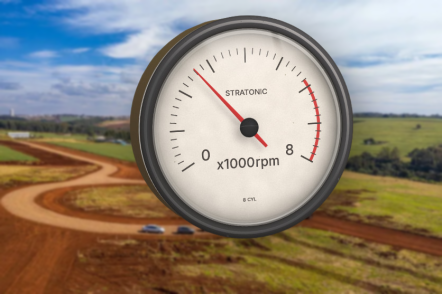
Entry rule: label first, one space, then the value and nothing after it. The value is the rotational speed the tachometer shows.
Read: 2600 rpm
